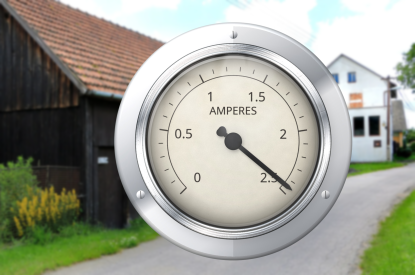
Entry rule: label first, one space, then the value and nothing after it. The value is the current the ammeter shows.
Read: 2.45 A
